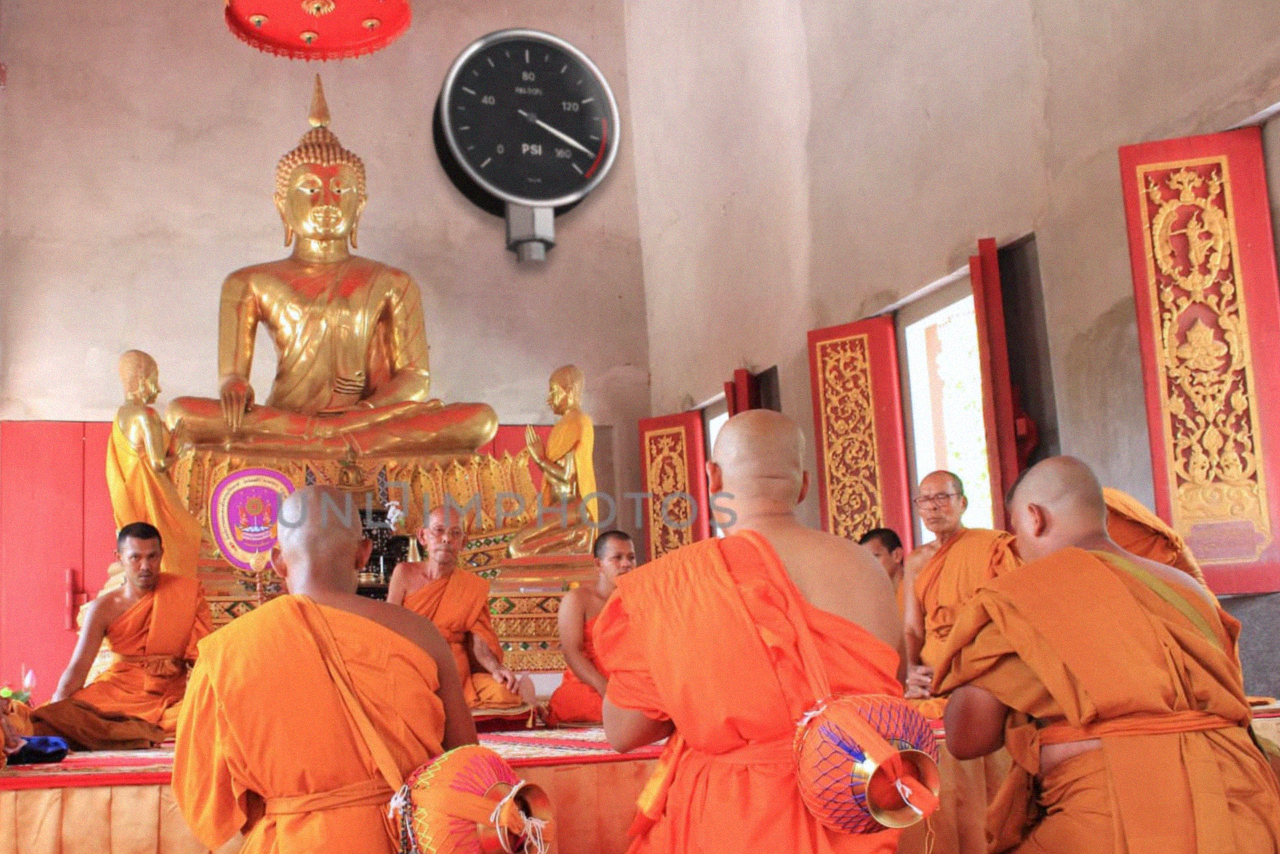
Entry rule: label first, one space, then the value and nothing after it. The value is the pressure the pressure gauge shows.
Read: 150 psi
